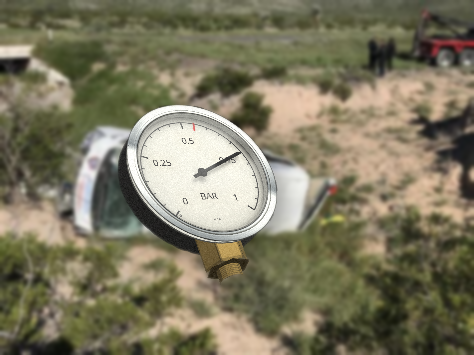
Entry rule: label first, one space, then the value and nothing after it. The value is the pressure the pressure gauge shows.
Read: 0.75 bar
